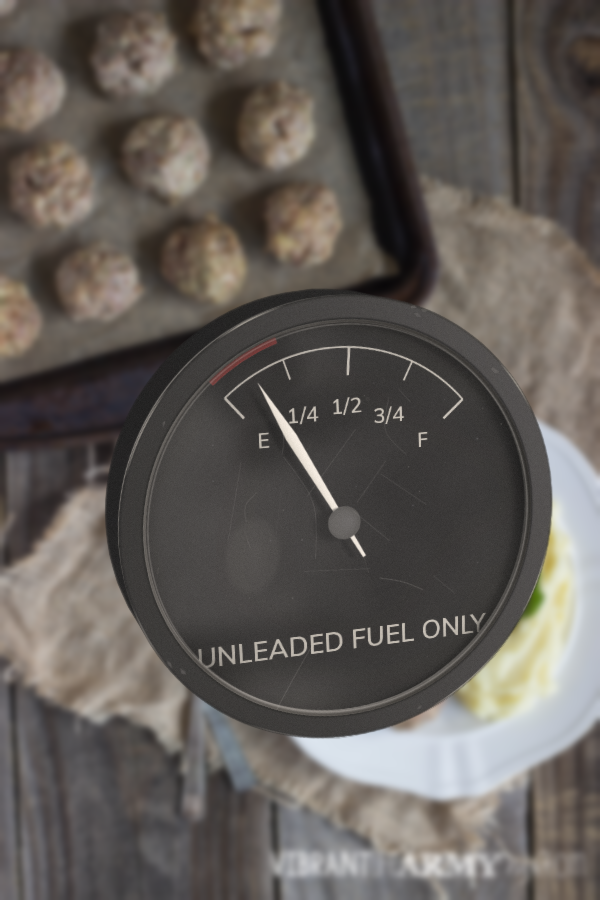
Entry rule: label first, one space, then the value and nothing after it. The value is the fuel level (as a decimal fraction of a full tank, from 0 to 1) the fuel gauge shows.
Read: 0.125
